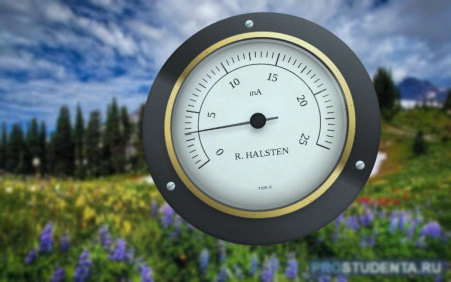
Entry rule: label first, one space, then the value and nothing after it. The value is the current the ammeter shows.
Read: 3 mA
